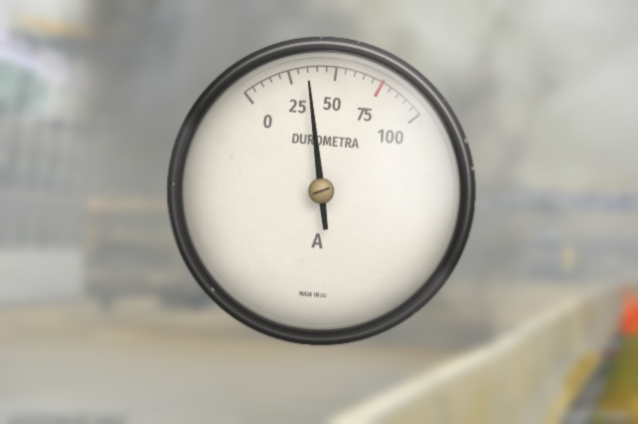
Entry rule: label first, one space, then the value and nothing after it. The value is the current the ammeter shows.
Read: 35 A
